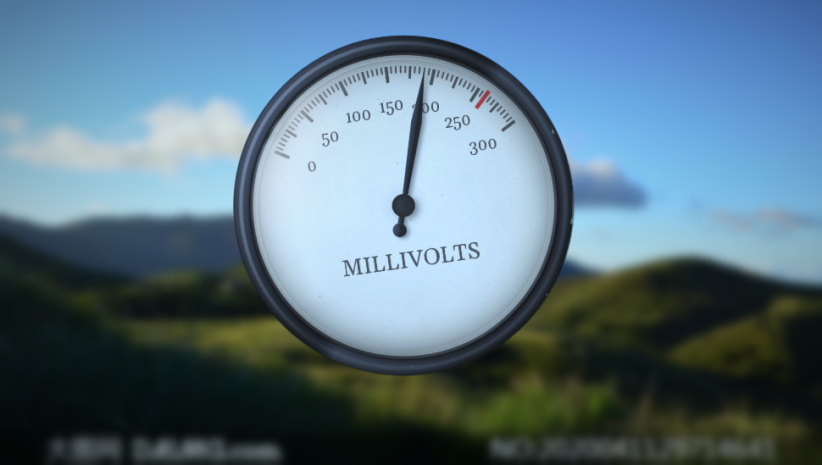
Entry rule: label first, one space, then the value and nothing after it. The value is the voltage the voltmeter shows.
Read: 190 mV
